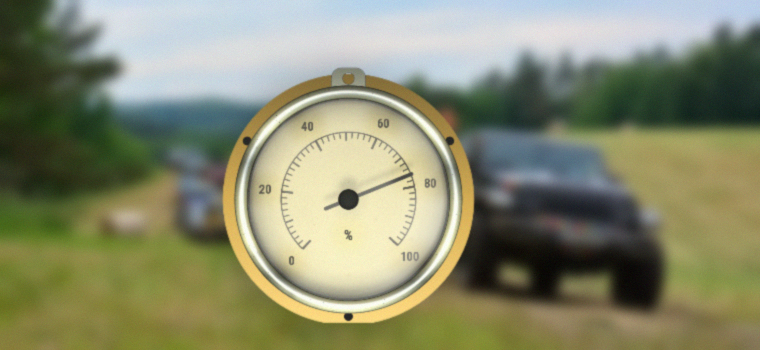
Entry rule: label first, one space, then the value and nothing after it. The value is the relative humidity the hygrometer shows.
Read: 76 %
